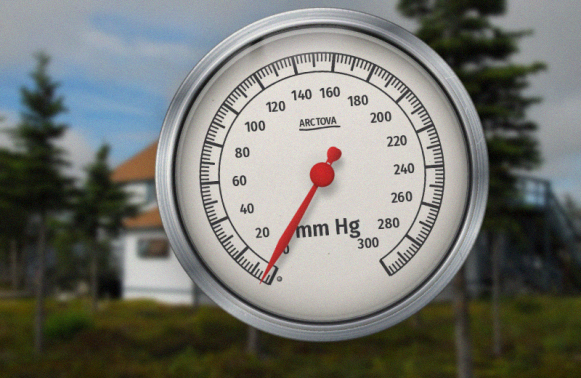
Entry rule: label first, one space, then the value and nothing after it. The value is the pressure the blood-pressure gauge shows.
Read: 4 mmHg
